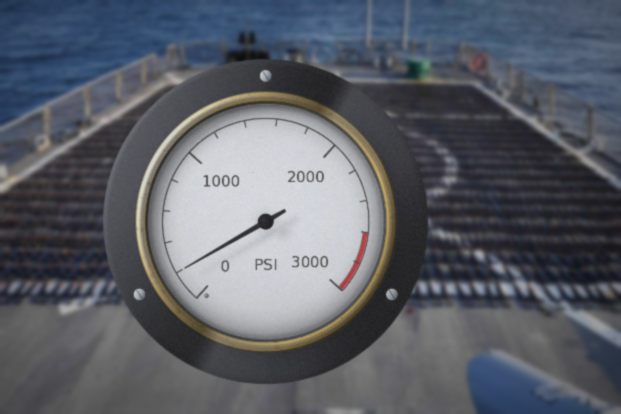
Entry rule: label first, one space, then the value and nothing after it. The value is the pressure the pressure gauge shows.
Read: 200 psi
